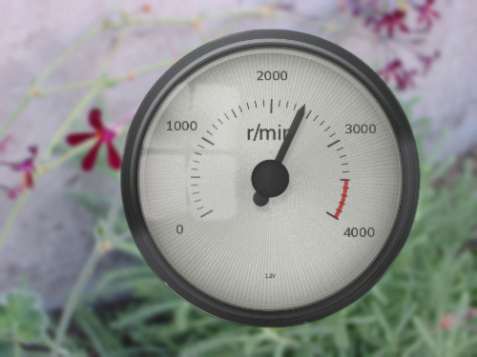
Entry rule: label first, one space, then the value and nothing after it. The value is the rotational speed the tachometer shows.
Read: 2400 rpm
